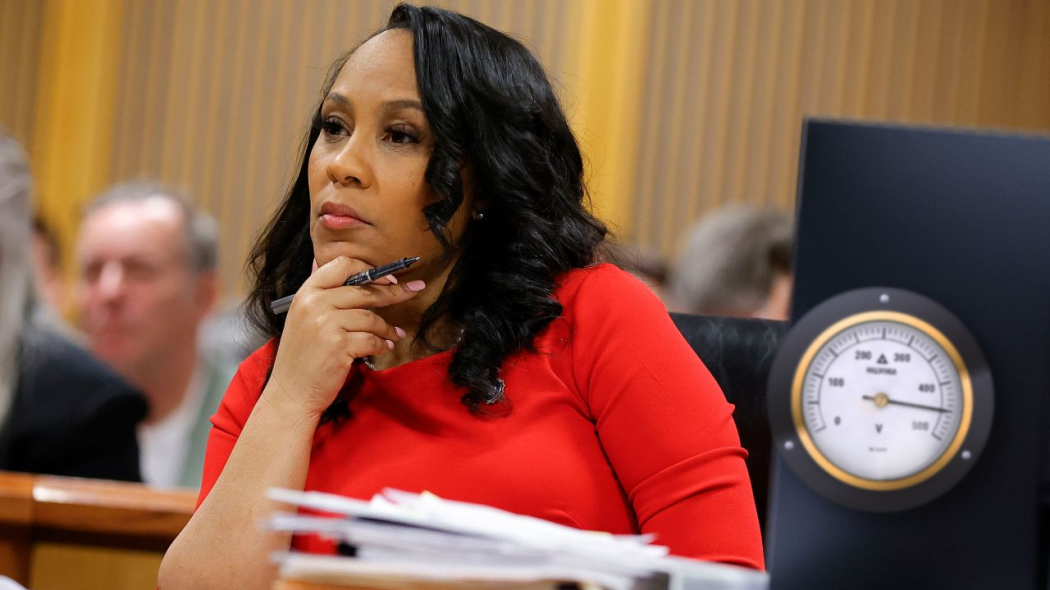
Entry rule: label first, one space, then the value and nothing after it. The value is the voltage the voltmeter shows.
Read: 450 V
